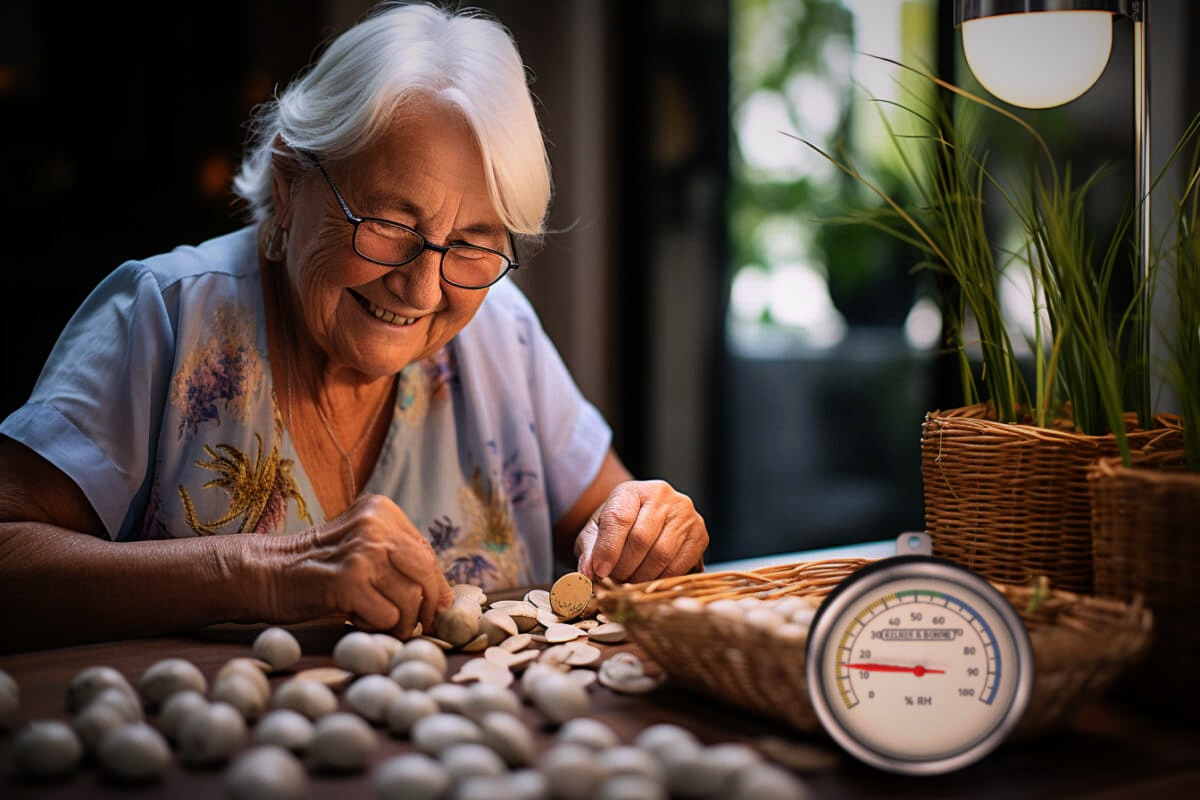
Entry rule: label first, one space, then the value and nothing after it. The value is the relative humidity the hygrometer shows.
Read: 15 %
